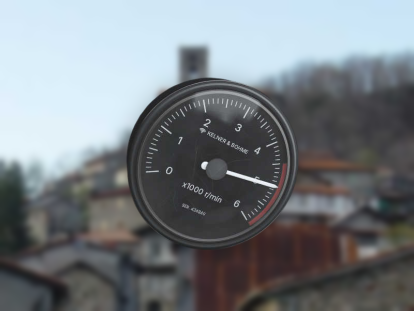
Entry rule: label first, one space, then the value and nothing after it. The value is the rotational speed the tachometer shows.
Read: 5000 rpm
